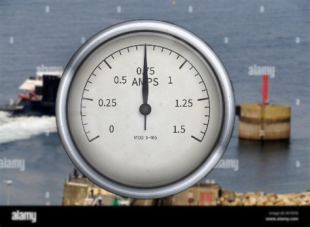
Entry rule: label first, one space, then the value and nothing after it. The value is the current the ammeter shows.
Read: 0.75 A
